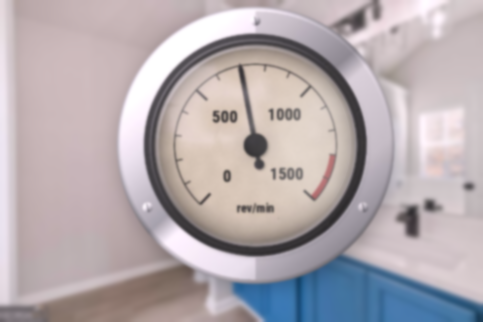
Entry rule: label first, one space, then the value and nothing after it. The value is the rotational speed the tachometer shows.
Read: 700 rpm
